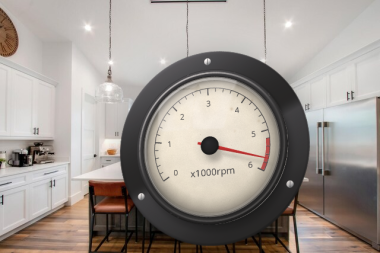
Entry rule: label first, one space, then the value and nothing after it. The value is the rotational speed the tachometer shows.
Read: 5700 rpm
